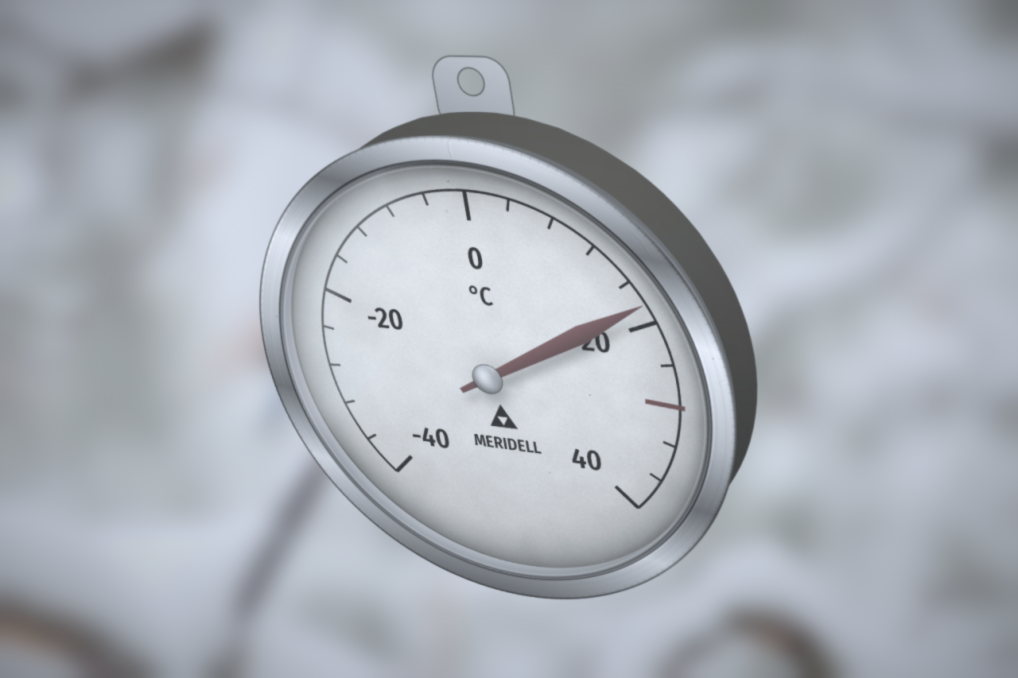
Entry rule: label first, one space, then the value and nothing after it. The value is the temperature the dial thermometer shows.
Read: 18 °C
